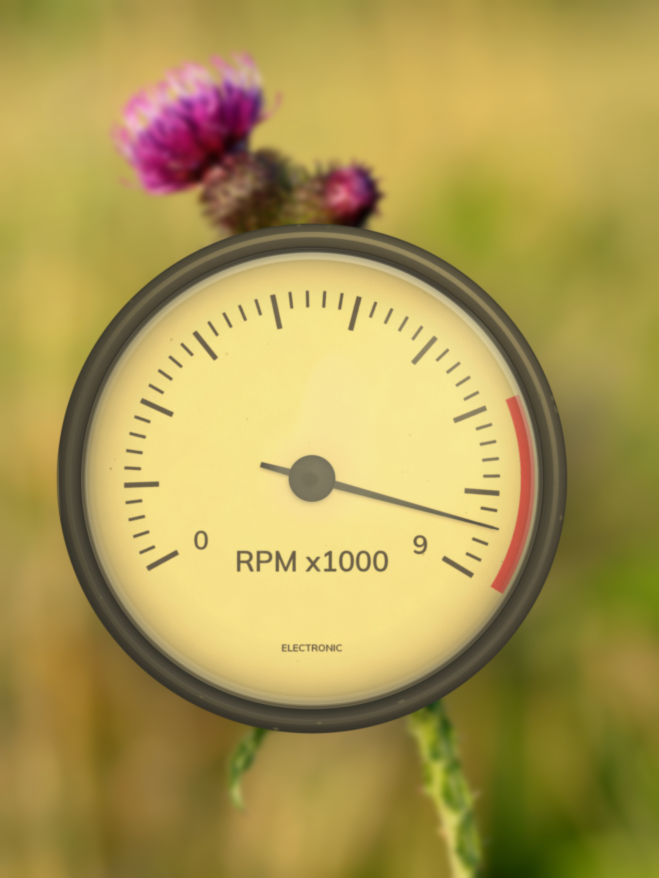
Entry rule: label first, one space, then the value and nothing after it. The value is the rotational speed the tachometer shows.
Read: 8400 rpm
